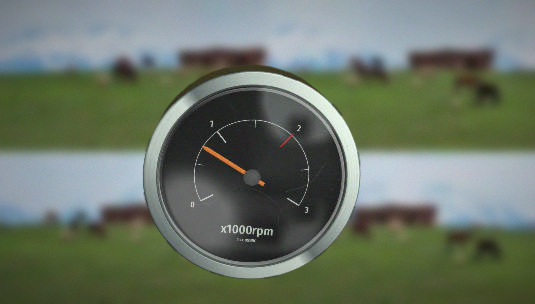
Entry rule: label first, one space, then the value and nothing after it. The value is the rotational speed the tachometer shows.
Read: 750 rpm
